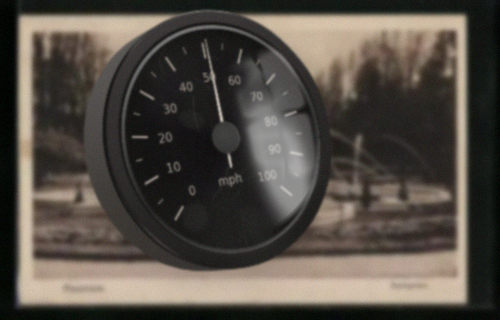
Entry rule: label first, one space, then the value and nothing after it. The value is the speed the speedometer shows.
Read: 50 mph
